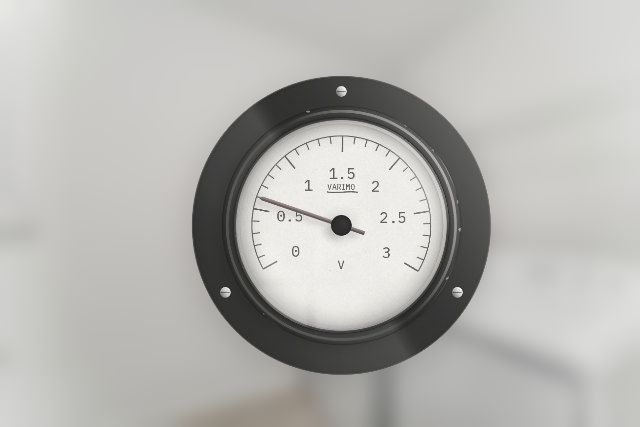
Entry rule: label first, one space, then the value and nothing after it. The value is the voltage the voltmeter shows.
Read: 0.6 V
